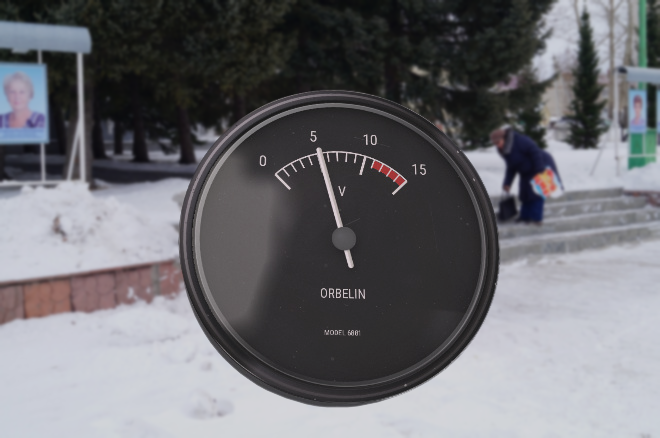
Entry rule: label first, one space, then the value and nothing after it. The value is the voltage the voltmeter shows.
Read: 5 V
